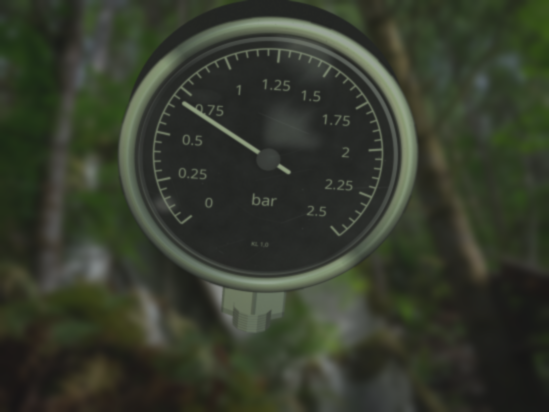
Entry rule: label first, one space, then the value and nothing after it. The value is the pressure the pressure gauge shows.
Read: 0.7 bar
